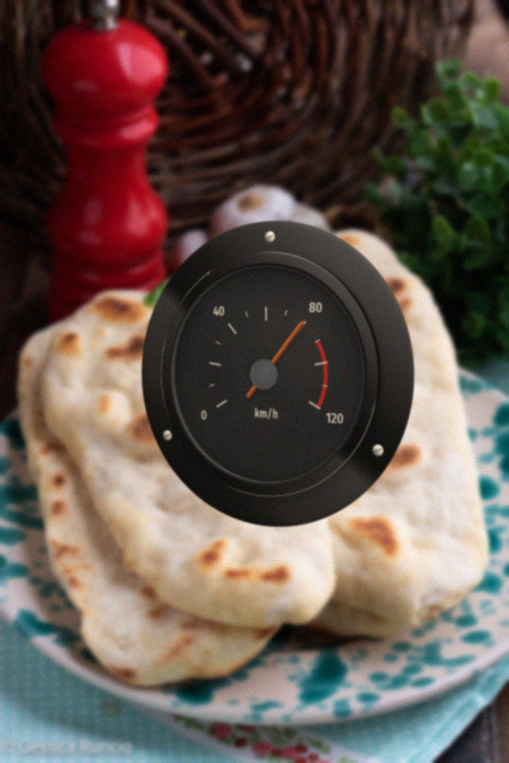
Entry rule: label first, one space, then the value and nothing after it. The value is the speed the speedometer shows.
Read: 80 km/h
